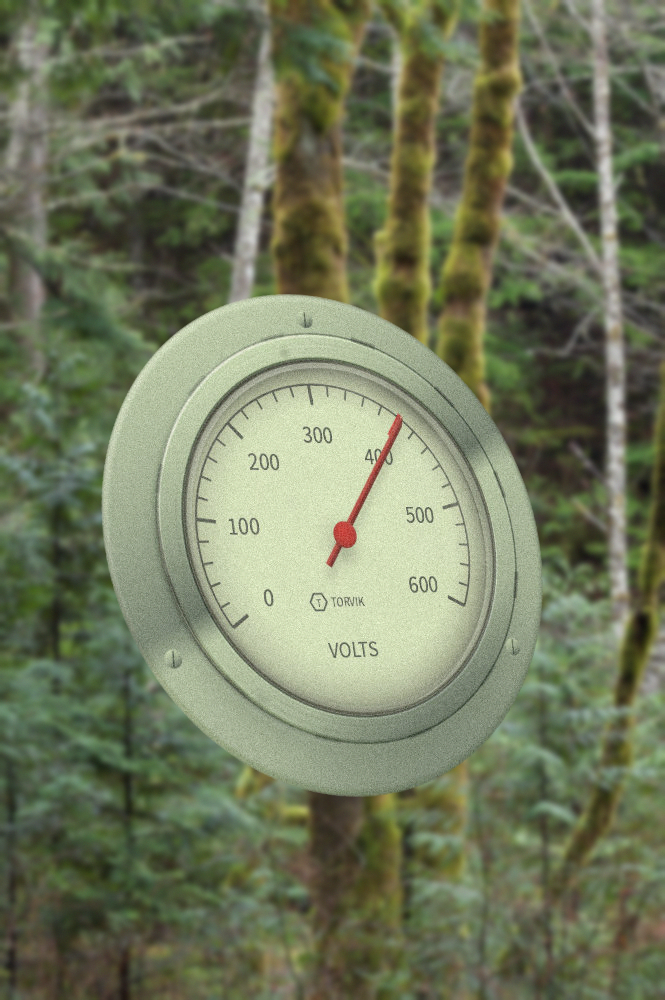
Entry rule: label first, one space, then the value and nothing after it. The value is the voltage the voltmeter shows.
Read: 400 V
